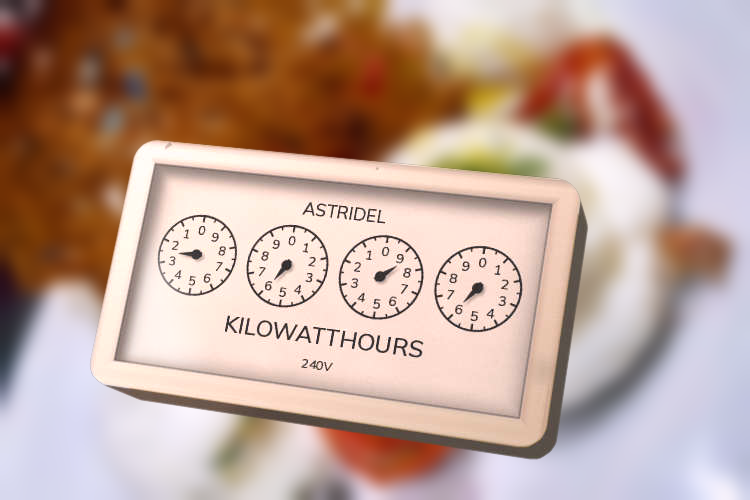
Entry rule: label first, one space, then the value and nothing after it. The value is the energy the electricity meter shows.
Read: 2586 kWh
